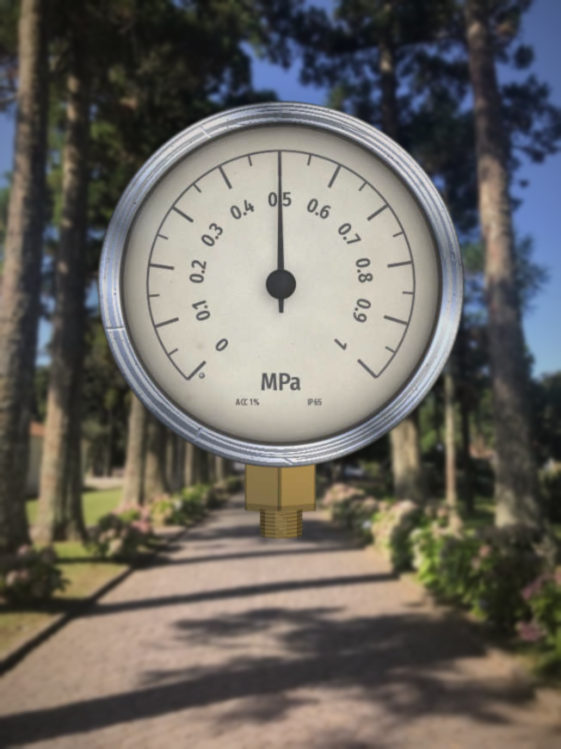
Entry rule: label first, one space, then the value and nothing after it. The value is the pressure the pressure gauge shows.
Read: 0.5 MPa
